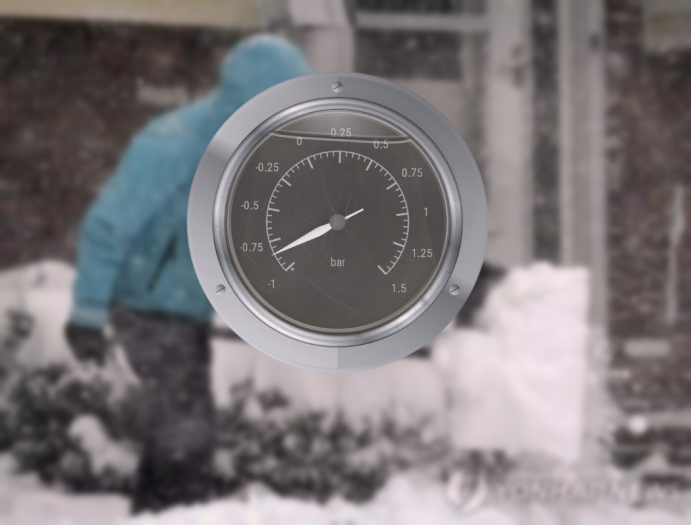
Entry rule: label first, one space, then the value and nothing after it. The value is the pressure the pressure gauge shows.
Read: -0.85 bar
